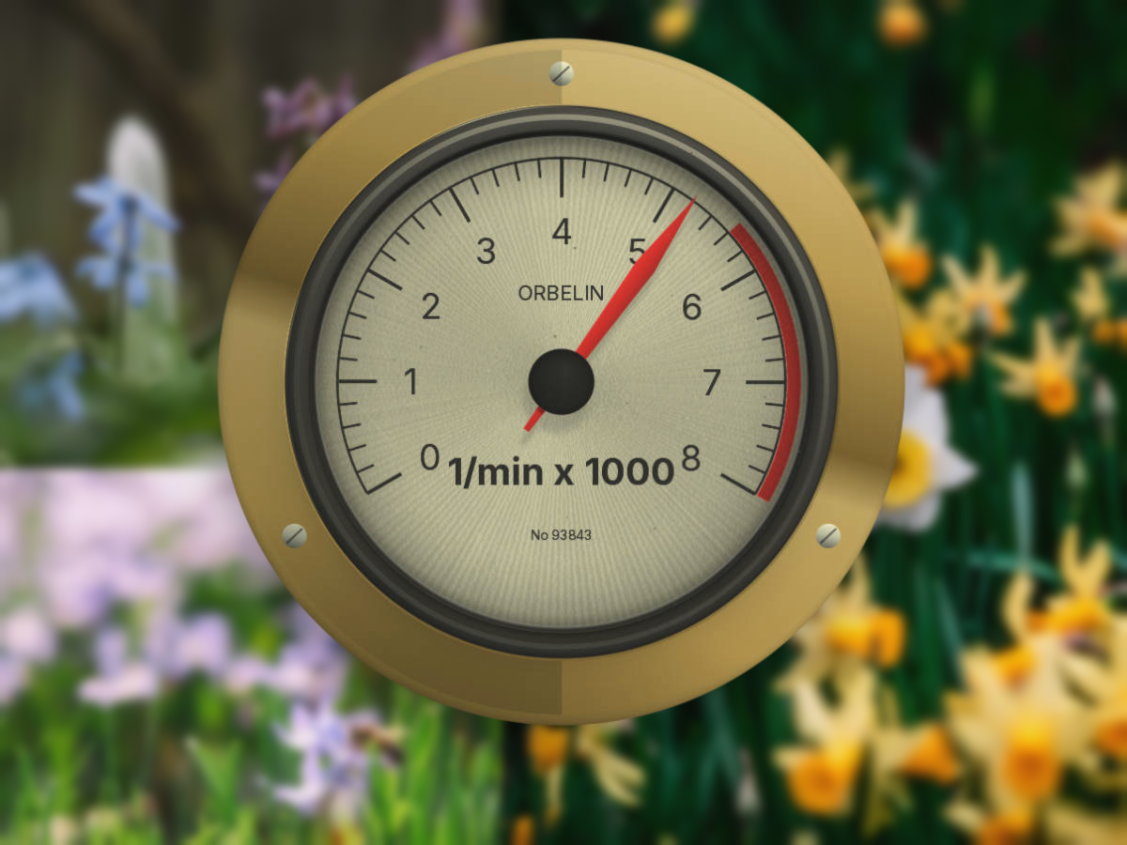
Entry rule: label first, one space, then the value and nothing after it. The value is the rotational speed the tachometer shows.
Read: 5200 rpm
